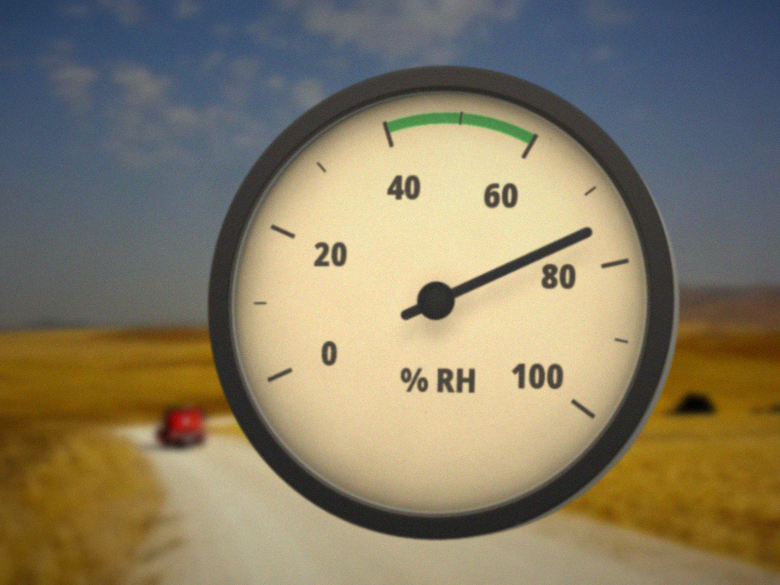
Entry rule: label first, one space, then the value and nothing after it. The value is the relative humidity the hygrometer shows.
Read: 75 %
